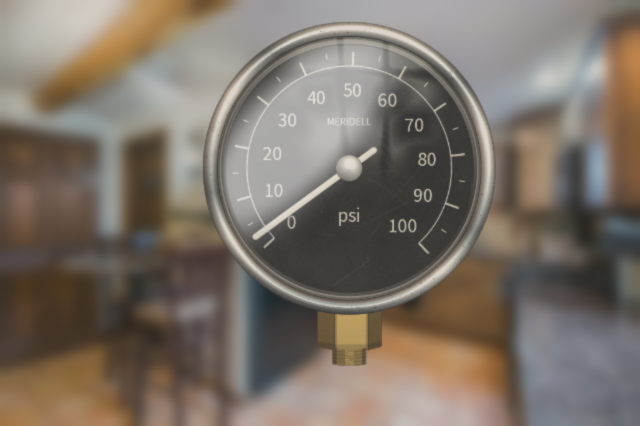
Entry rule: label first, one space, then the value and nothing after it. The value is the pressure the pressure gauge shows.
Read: 2.5 psi
